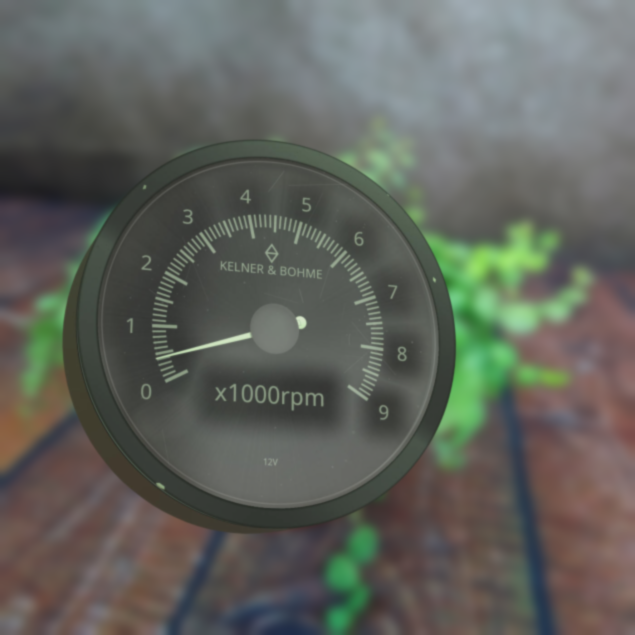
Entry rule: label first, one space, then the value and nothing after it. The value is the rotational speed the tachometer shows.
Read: 400 rpm
